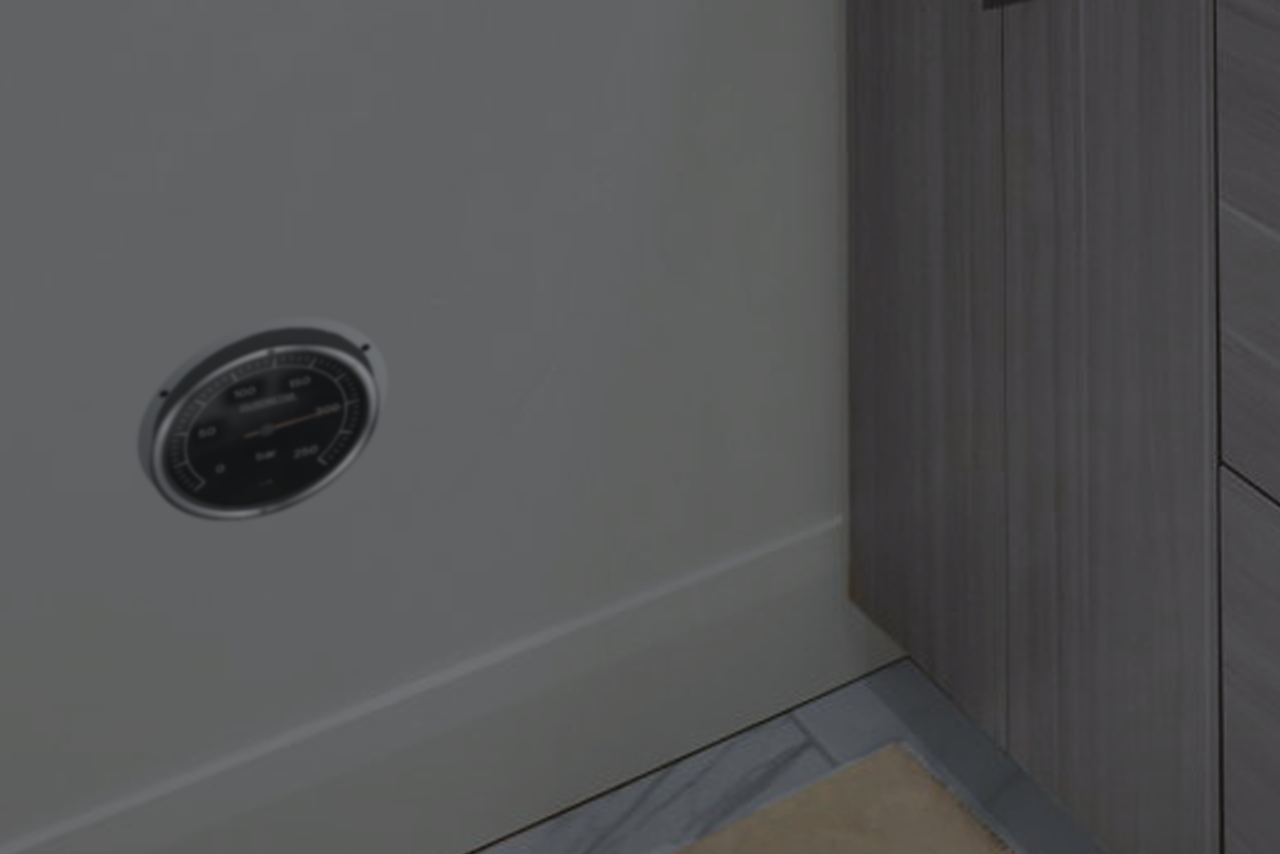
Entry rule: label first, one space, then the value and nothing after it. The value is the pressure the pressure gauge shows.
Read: 200 bar
